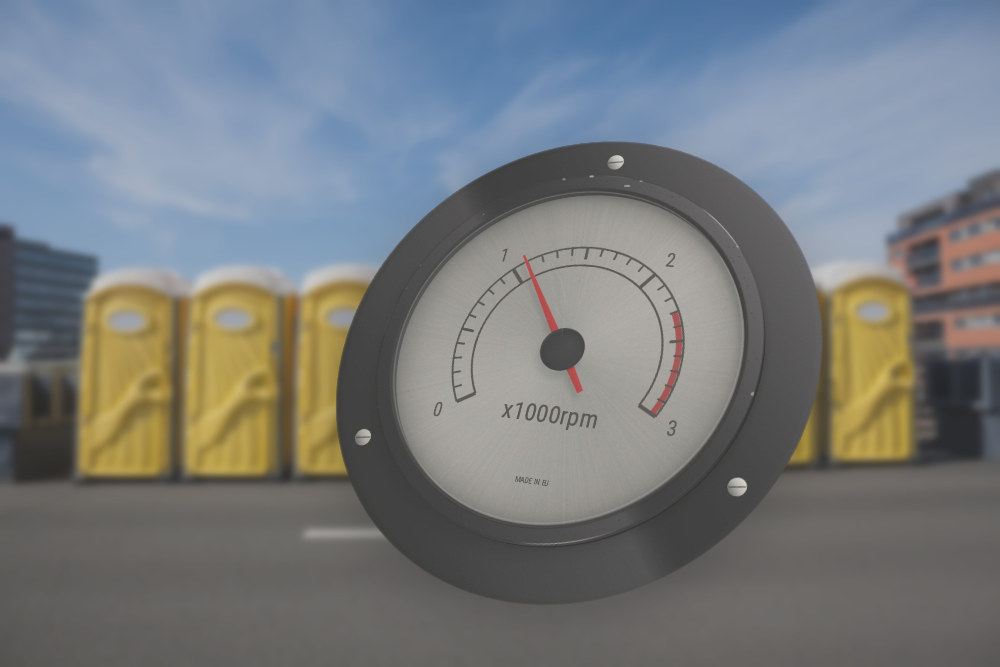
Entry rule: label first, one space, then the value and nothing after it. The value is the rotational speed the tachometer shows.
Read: 1100 rpm
